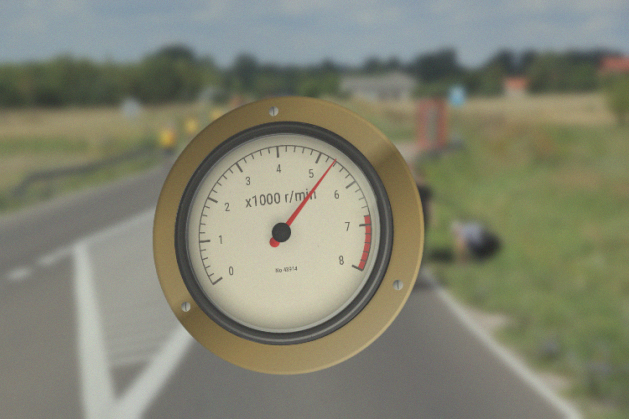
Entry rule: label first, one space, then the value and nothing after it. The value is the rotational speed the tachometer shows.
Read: 5400 rpm
